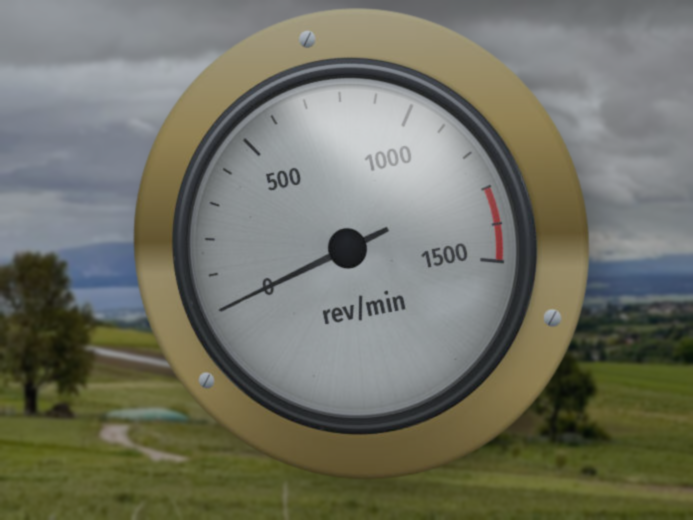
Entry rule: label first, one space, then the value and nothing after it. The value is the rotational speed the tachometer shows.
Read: 0 rpm
